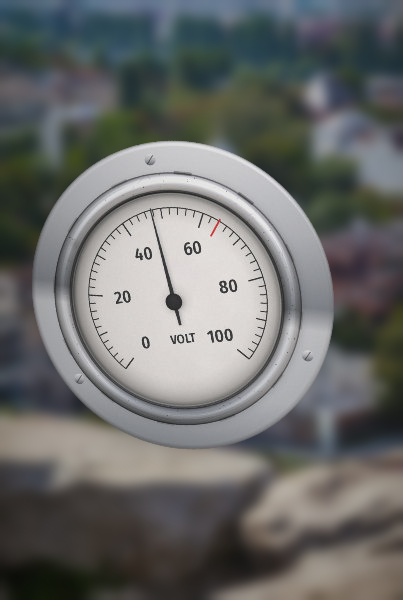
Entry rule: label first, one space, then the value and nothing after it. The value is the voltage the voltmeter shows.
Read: 48 V
